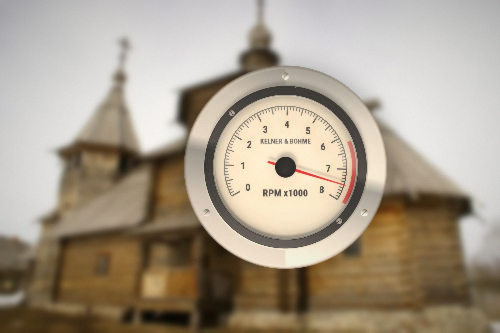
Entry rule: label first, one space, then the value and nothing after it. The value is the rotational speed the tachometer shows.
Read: 7500 rpm
